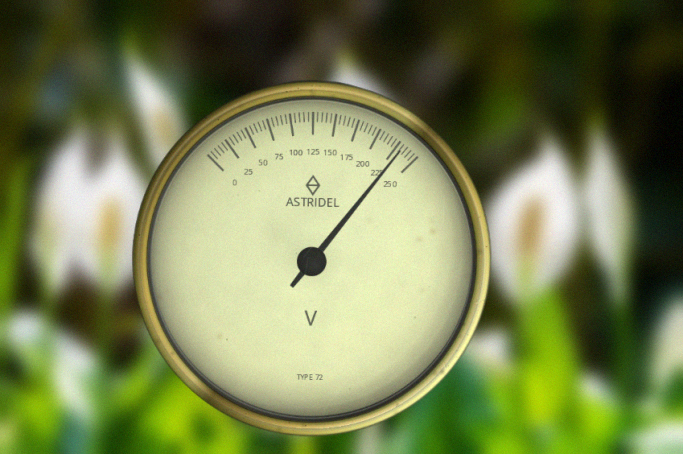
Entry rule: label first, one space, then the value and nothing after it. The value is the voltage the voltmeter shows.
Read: 230 V
